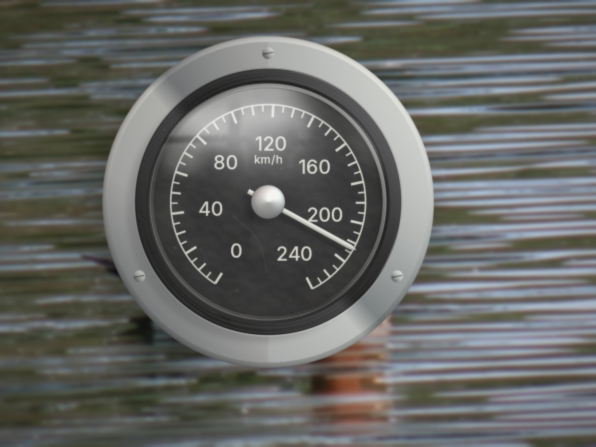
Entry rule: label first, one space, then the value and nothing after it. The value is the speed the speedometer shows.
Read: 212.5 km/h
